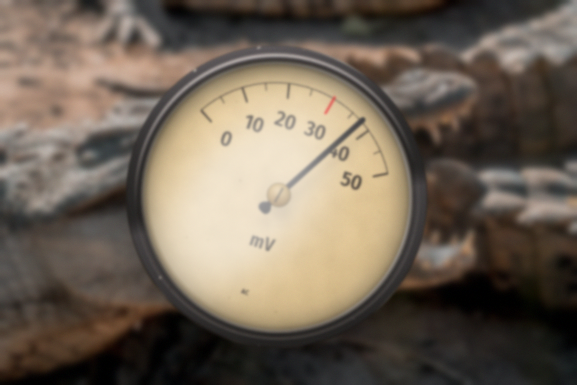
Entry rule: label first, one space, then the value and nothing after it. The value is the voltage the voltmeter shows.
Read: 37.5 mV
